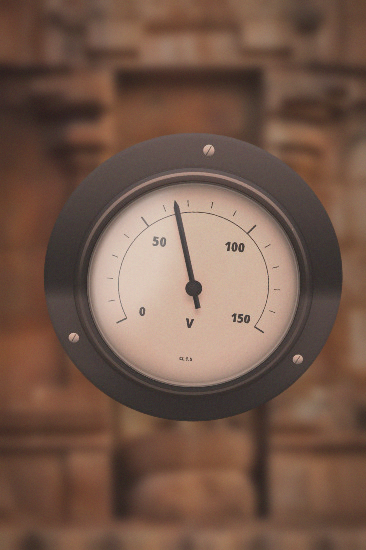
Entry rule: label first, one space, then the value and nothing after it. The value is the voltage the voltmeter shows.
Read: 65 V
